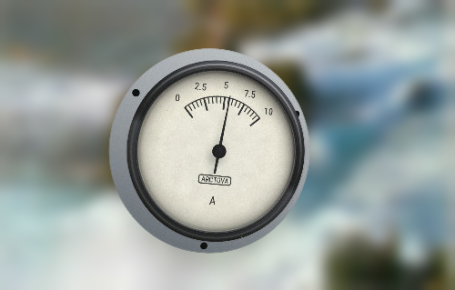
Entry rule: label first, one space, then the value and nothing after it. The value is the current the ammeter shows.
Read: 5.5 A
